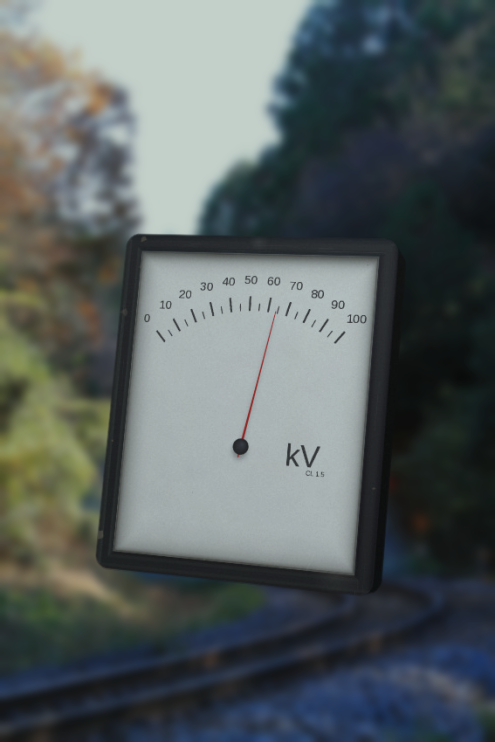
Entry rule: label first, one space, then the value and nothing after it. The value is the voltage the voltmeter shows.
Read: 65 kV
